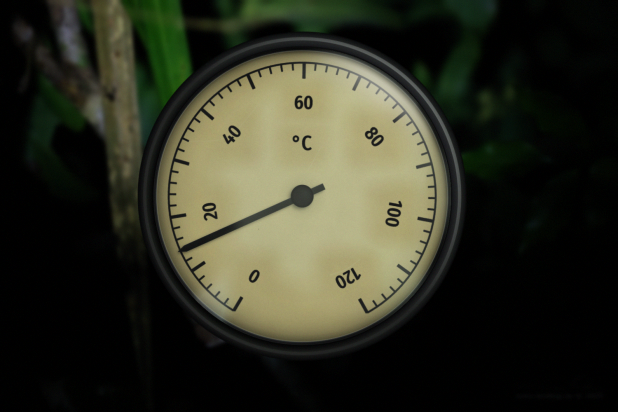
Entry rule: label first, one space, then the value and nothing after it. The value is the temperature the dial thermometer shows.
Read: 14 °C
